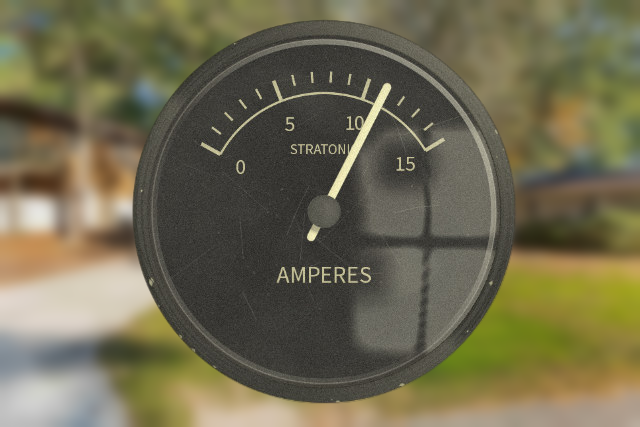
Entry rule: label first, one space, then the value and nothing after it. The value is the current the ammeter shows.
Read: 11 A
